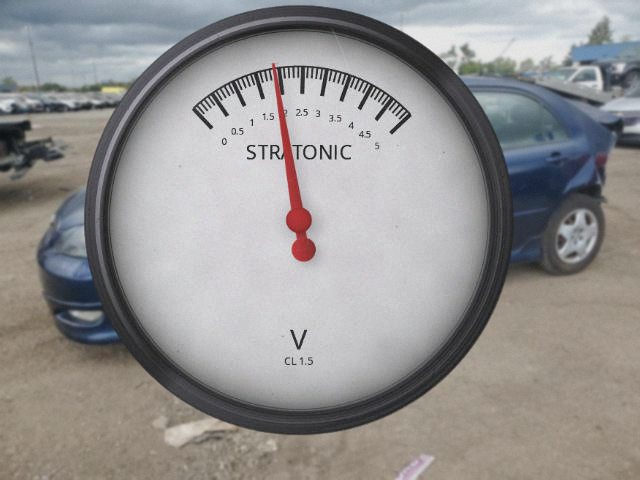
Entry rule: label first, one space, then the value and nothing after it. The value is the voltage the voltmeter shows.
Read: 1.9 V
